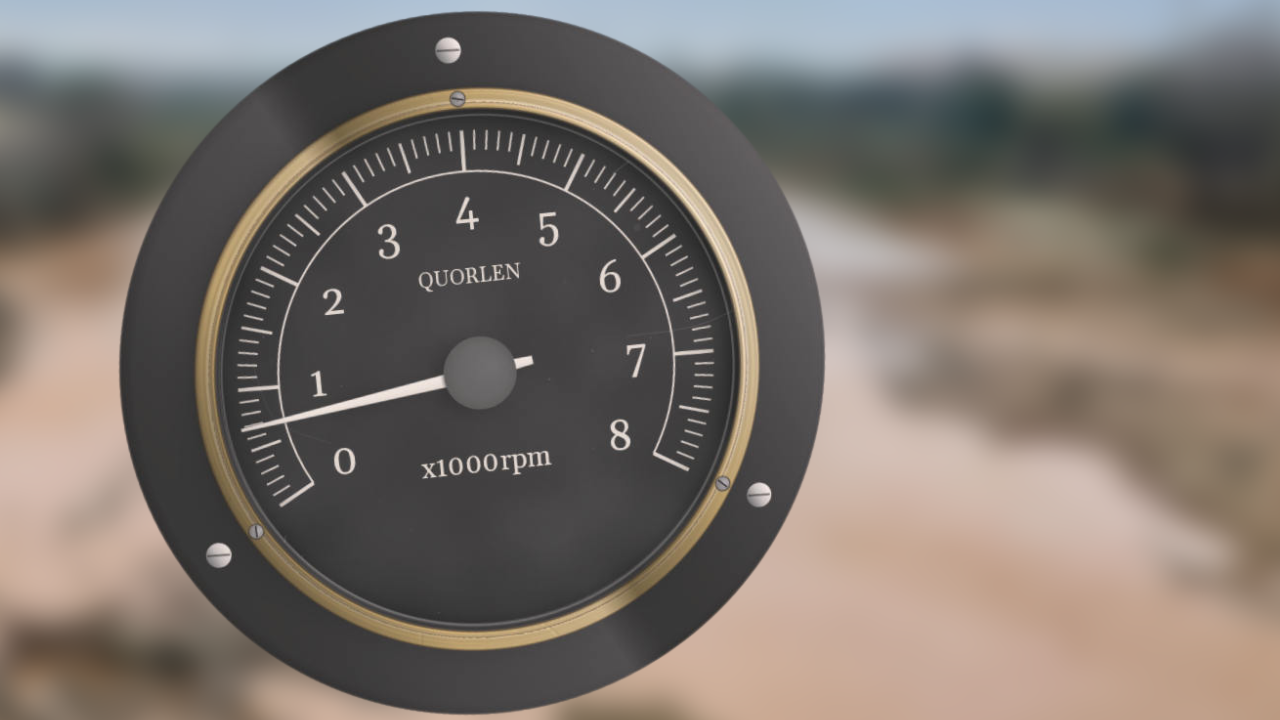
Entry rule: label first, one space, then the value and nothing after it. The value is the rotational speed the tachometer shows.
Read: 700 rpm
